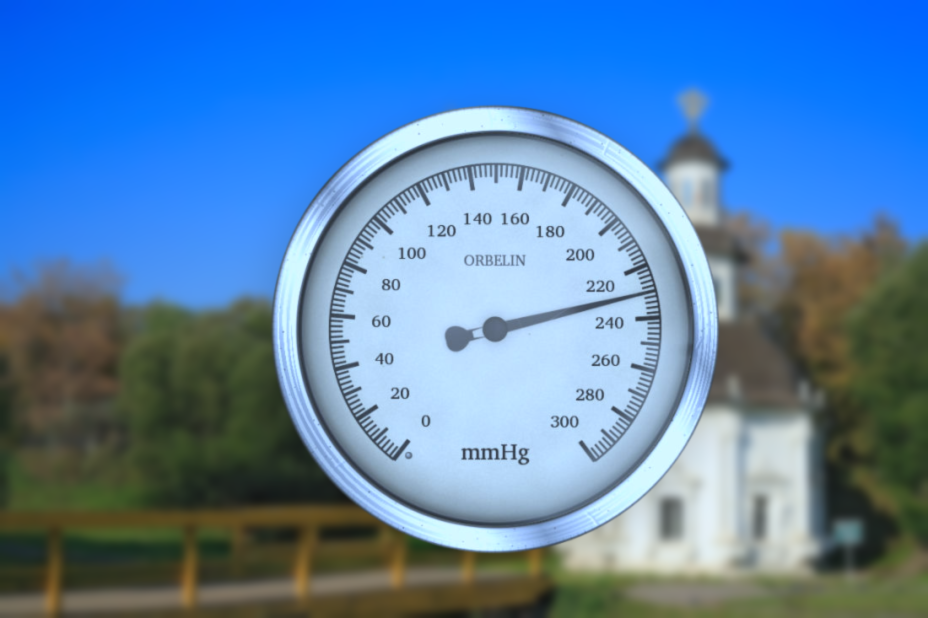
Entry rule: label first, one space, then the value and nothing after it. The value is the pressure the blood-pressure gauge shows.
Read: 230 mmHg
